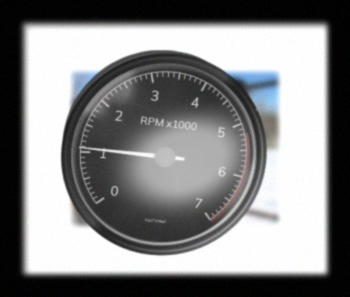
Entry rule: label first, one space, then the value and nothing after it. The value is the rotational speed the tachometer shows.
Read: 1100 rpm
